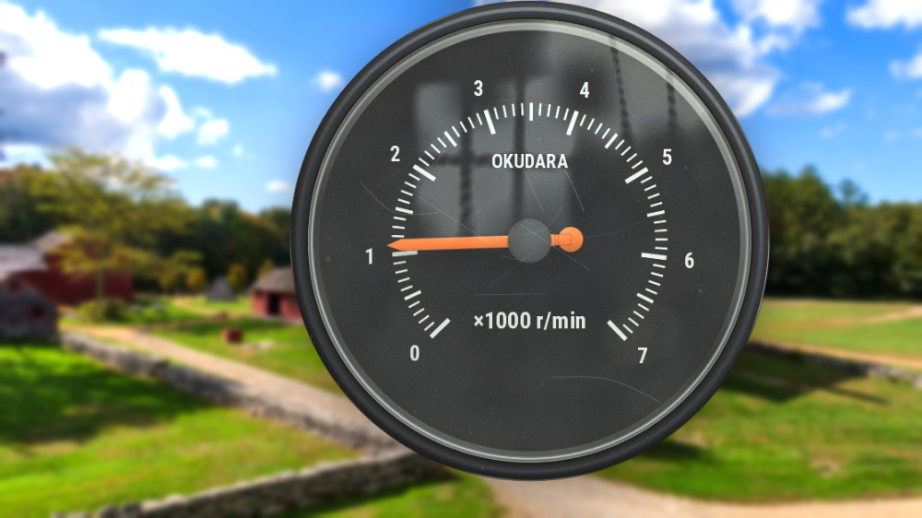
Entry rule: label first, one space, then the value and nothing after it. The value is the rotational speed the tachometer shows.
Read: 1100 rpm
